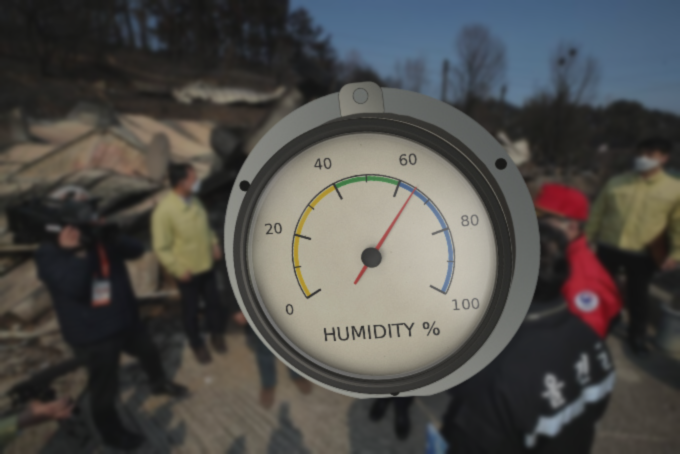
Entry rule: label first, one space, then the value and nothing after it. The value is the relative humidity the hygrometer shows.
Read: 65 %
